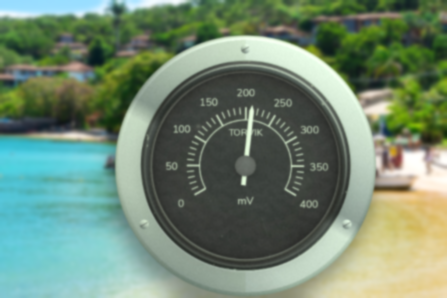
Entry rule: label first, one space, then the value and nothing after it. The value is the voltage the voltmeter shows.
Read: 210 mV
